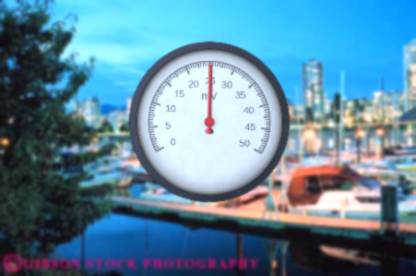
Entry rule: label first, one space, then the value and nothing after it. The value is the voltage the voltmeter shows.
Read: 25 mV
